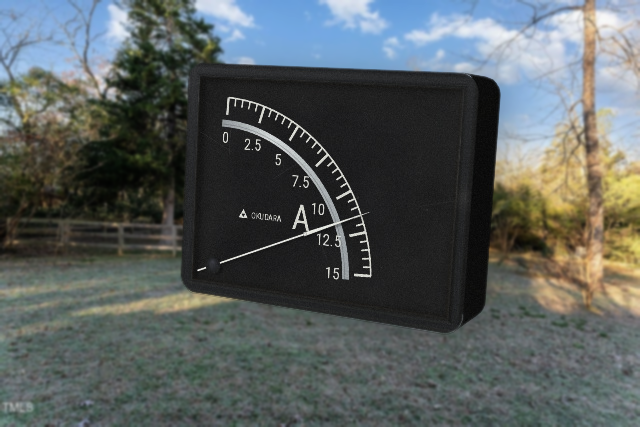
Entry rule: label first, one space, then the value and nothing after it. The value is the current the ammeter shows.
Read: 11.5 A
